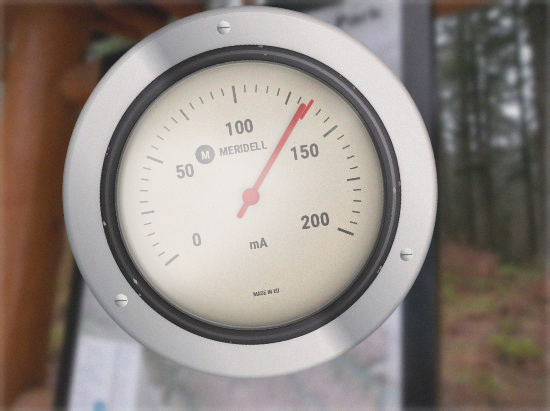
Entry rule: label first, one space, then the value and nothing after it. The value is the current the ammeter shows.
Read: 132.5 mA
